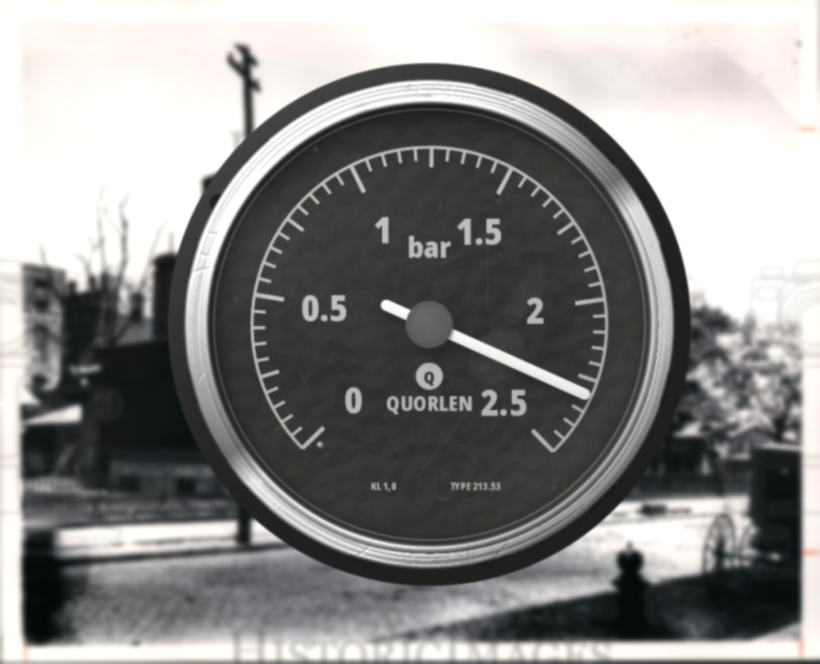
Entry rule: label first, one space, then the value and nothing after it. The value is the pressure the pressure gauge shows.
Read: 2.3 bar
